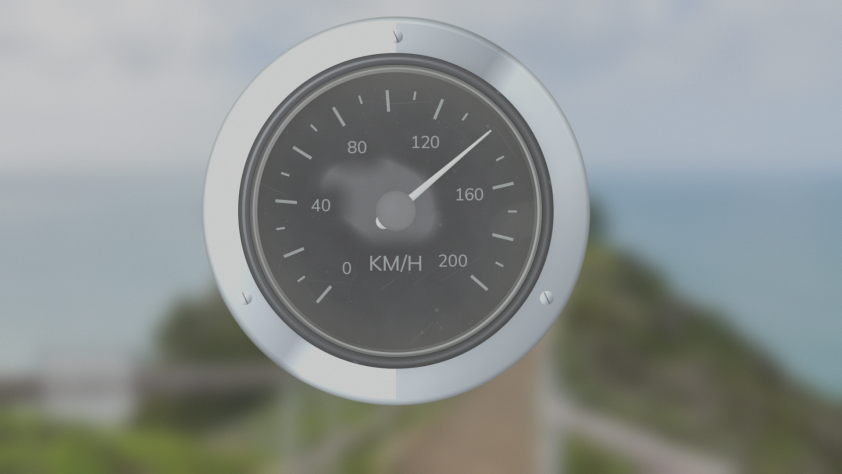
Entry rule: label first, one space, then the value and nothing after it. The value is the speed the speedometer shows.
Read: 140 km/h
